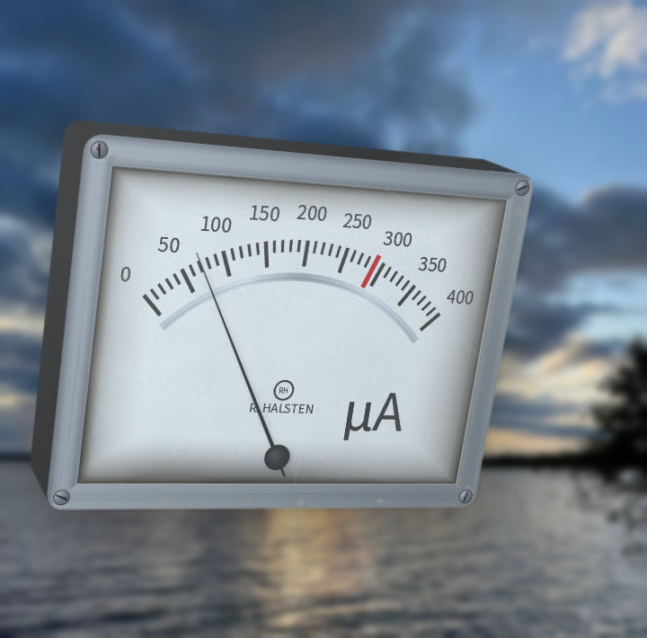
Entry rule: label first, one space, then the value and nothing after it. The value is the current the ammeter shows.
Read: 70 µA
